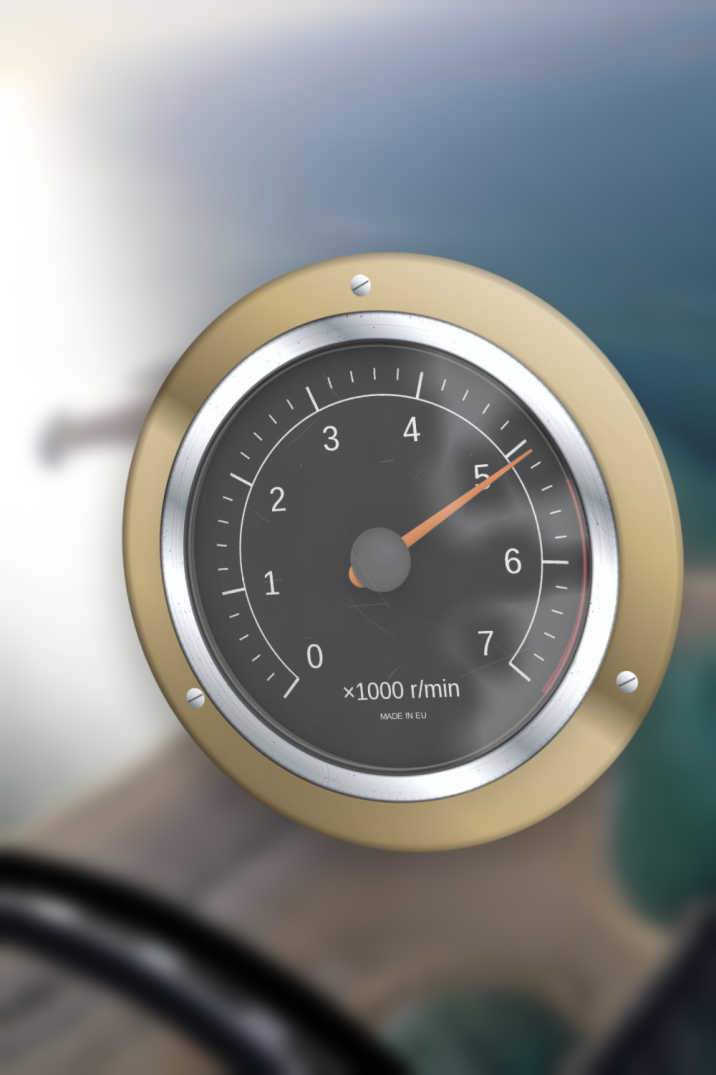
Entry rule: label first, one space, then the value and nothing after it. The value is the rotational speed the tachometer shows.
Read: 5100 rpm
